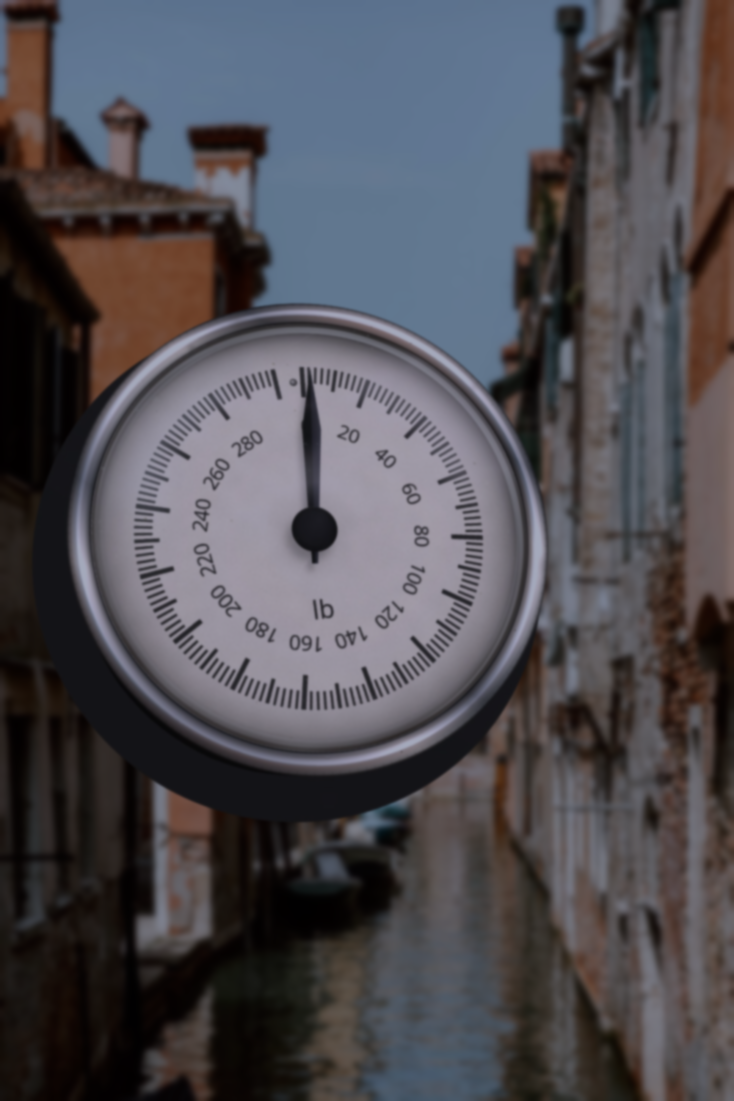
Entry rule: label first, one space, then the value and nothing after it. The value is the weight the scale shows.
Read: 2 lb
